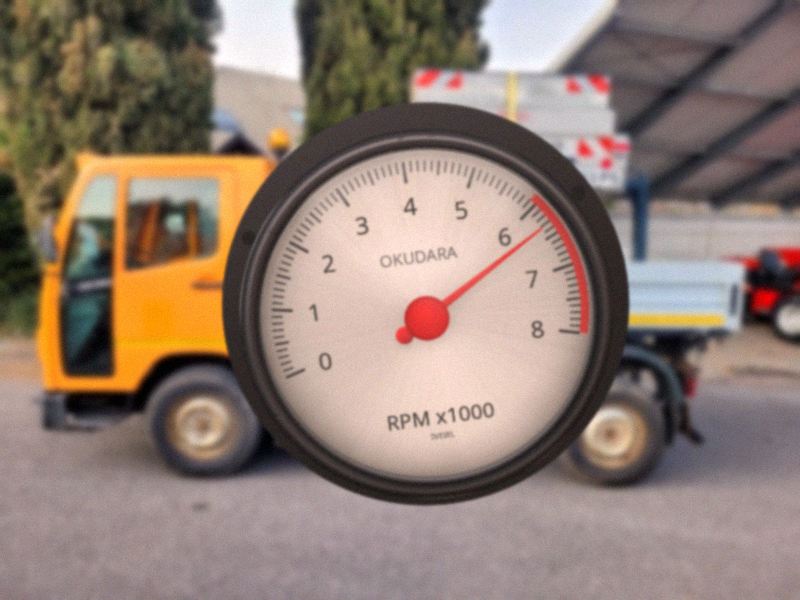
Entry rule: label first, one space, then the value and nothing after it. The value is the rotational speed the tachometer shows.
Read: 6300 rpm
